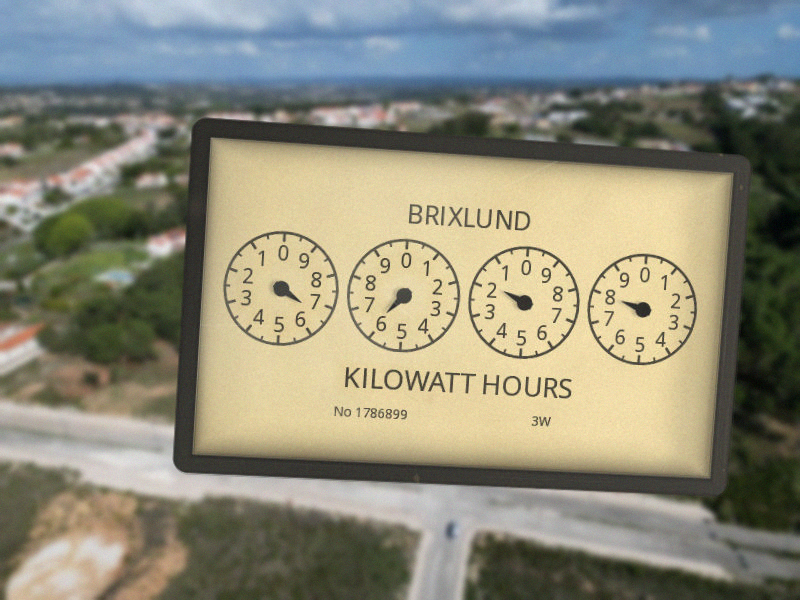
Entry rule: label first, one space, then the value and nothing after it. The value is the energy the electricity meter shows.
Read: 6618 kWh
